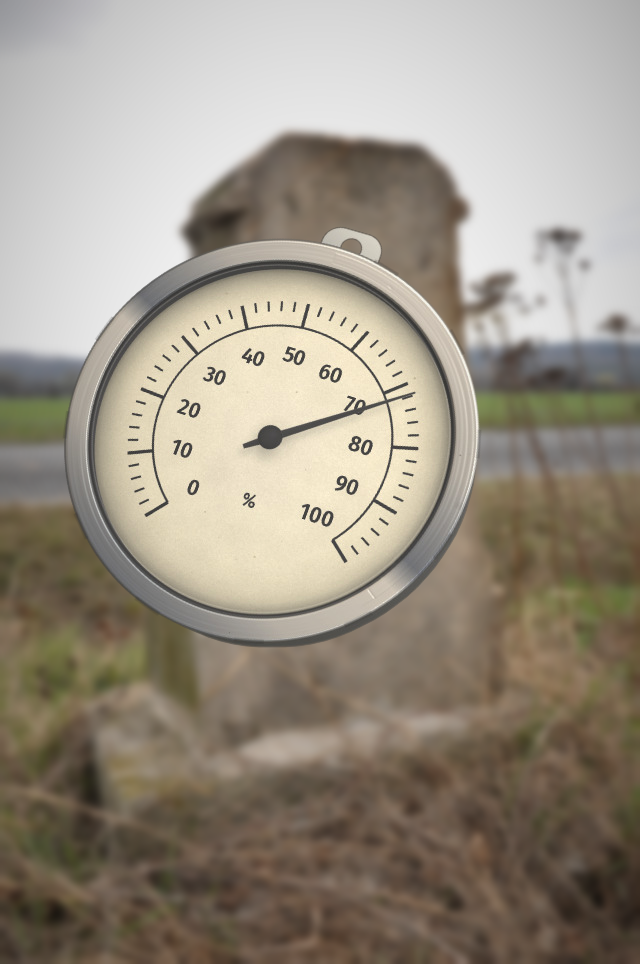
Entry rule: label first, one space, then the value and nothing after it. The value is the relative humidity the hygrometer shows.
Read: 72 %
